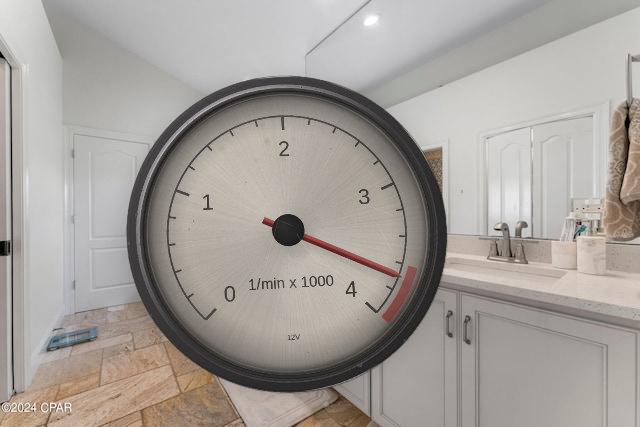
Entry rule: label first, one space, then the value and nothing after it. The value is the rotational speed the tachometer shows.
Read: 3700 rpm
